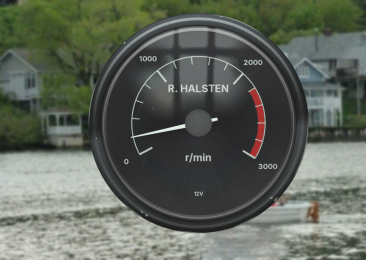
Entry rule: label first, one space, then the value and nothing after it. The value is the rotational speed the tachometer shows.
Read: 200 rpm
